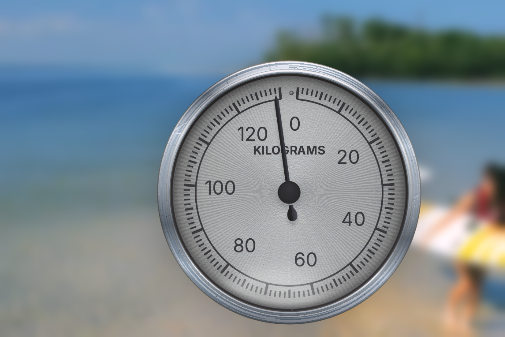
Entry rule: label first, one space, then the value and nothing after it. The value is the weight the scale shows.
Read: 129 kg
